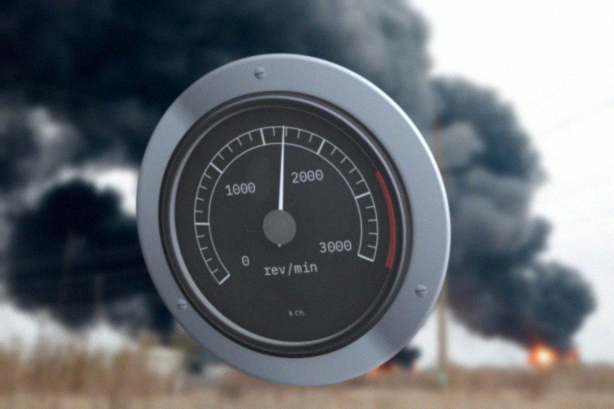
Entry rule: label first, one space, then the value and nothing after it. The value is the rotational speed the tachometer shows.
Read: 1700 rpm
